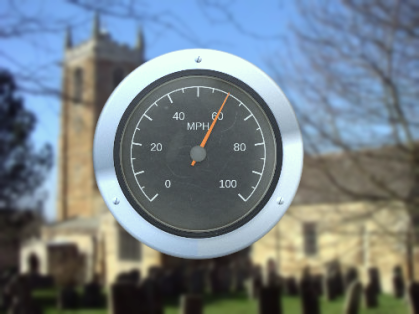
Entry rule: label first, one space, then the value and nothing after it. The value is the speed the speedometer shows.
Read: 60 mph
